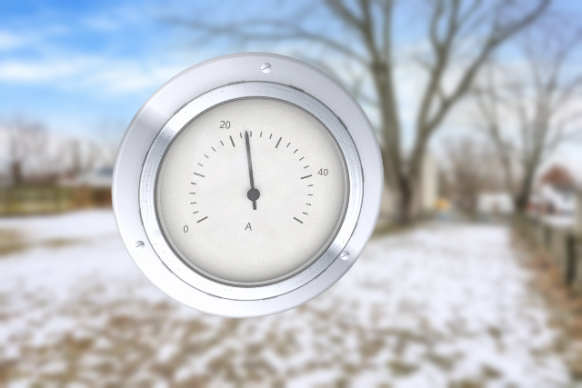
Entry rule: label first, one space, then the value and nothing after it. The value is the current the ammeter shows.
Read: 23 A
